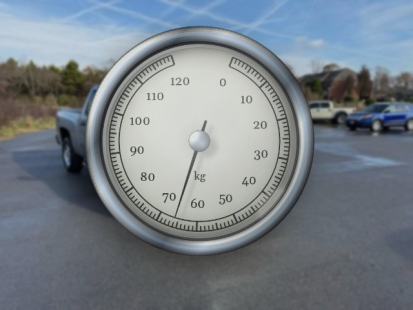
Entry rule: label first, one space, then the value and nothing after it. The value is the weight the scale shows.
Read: 66 kg
